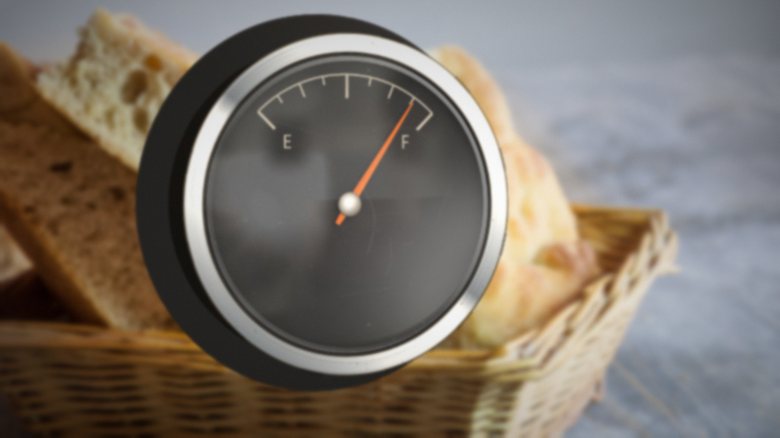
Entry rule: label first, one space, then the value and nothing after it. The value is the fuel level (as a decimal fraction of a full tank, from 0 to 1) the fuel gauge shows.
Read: 0.875
